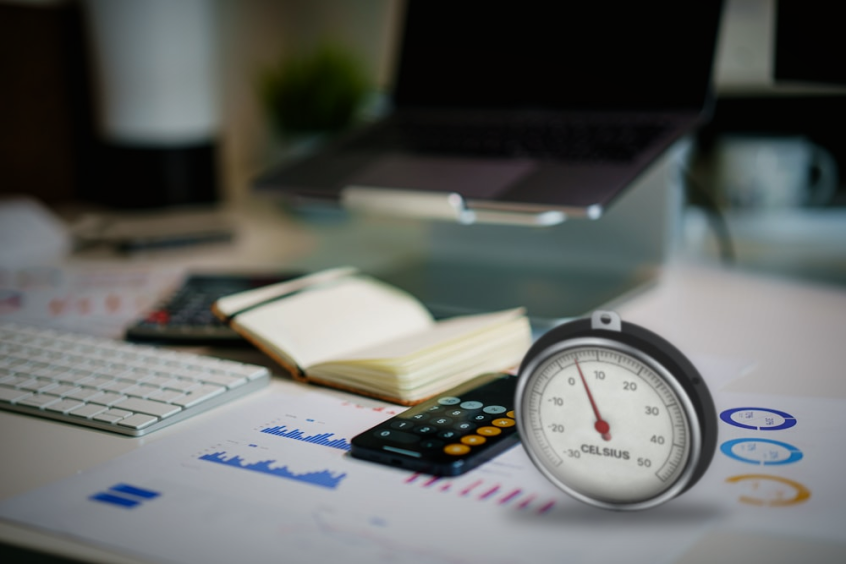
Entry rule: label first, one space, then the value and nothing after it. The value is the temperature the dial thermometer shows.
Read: 5 °C
